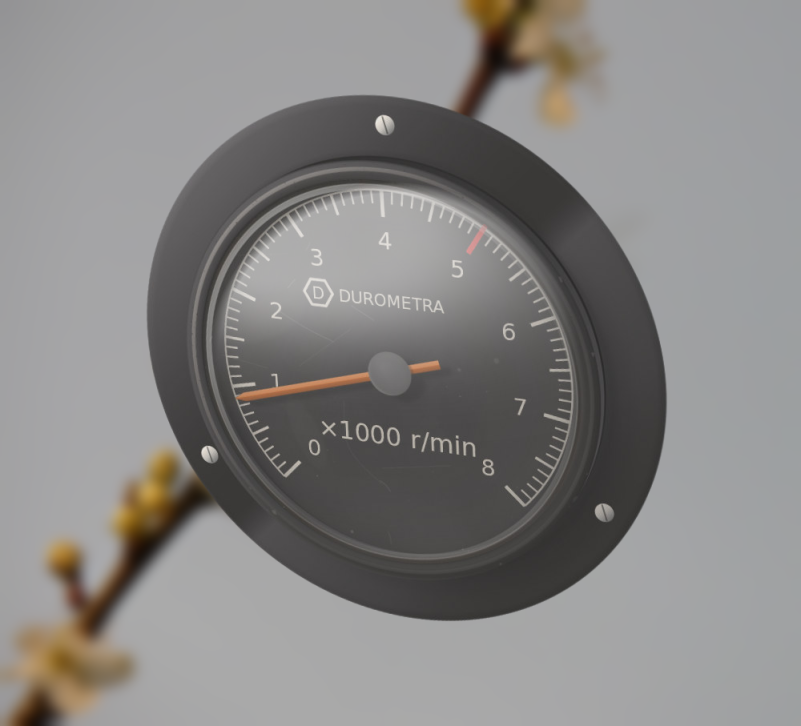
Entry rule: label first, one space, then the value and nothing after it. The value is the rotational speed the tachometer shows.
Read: 900 rpm
